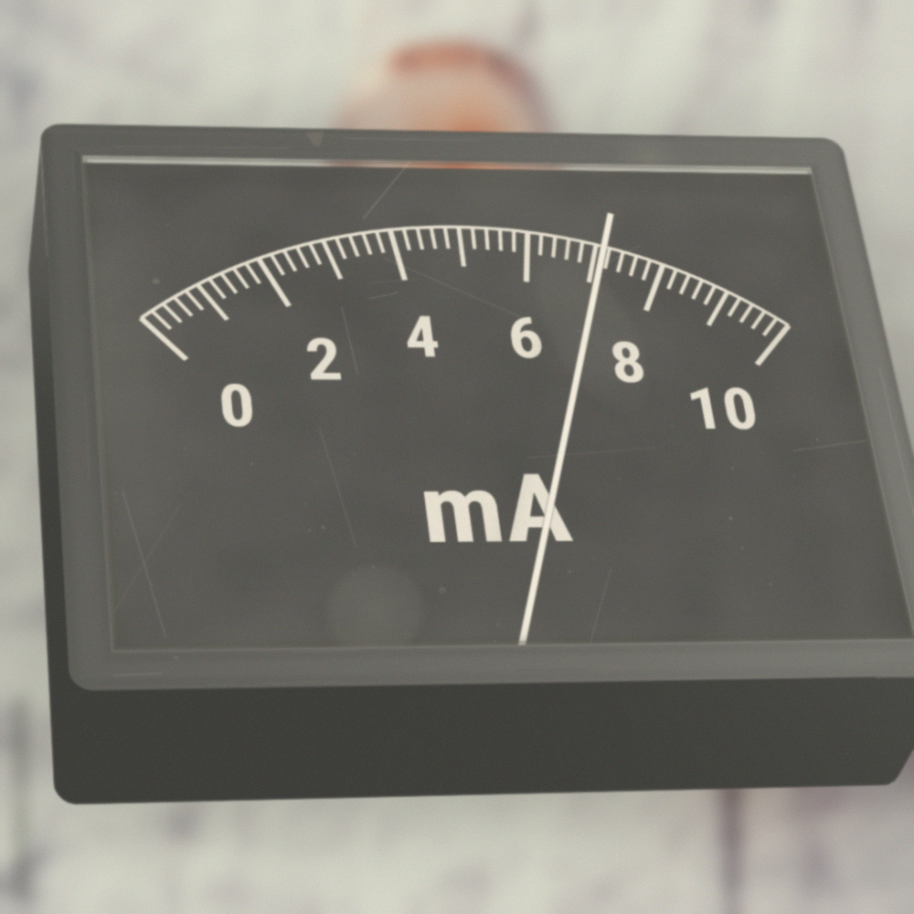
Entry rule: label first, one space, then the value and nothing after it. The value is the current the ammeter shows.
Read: 7.1 mA
